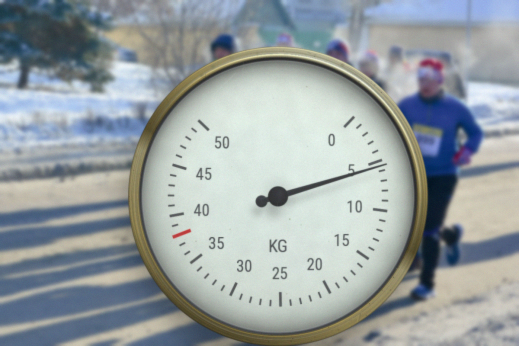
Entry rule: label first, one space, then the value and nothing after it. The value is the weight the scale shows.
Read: 5.5 kg
